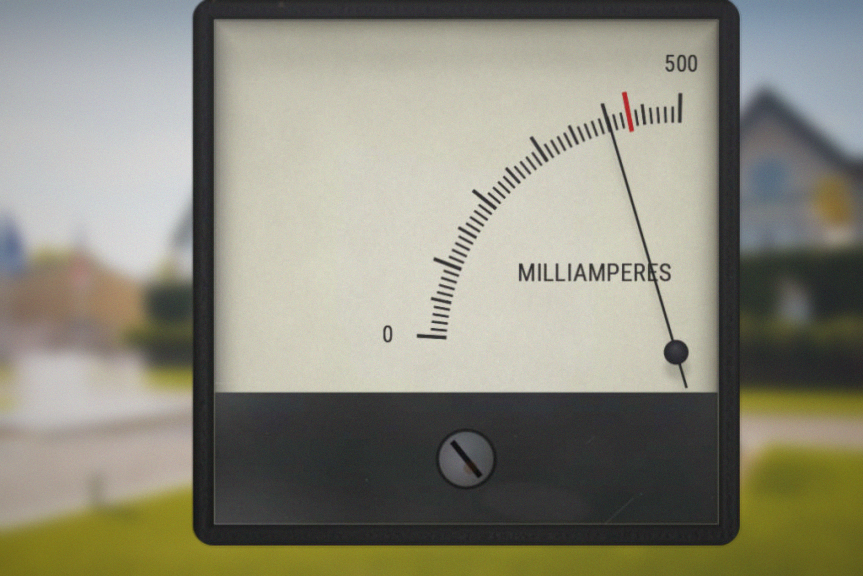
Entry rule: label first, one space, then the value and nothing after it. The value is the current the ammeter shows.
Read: 400 mA
